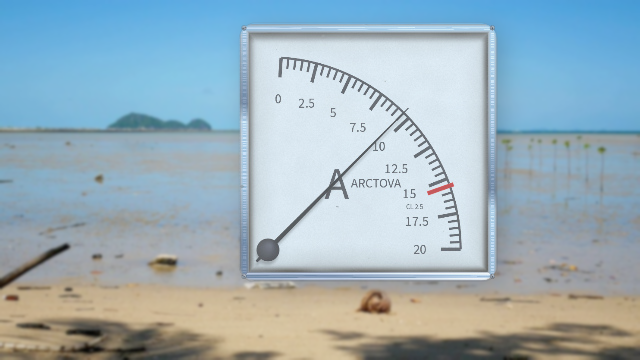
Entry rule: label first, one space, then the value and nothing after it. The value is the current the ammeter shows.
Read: 9.5 A
